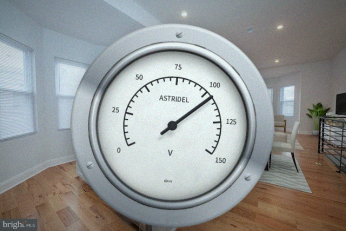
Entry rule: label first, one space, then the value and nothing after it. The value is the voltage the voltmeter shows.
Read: 105 V
